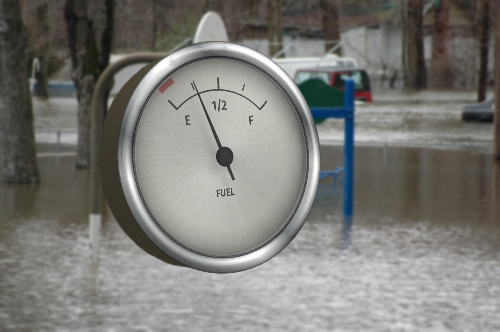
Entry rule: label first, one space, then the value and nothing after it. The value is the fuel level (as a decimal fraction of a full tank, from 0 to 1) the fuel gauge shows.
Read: 0.25
